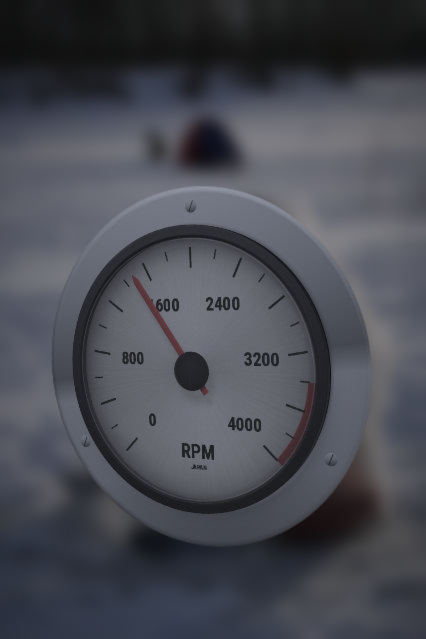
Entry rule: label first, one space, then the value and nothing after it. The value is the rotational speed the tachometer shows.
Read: 1500 rpm
